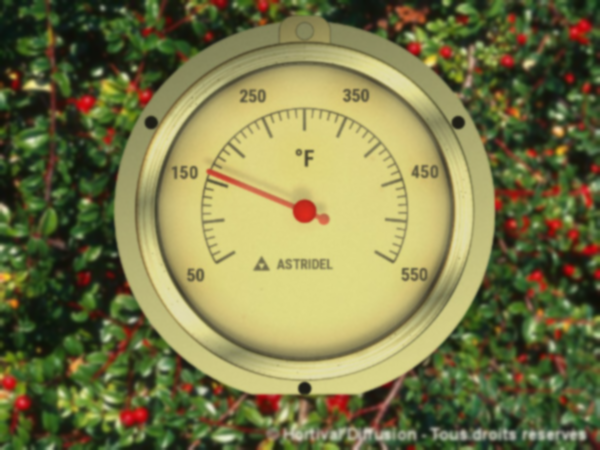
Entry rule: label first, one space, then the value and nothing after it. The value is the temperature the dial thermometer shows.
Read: 160 °F
